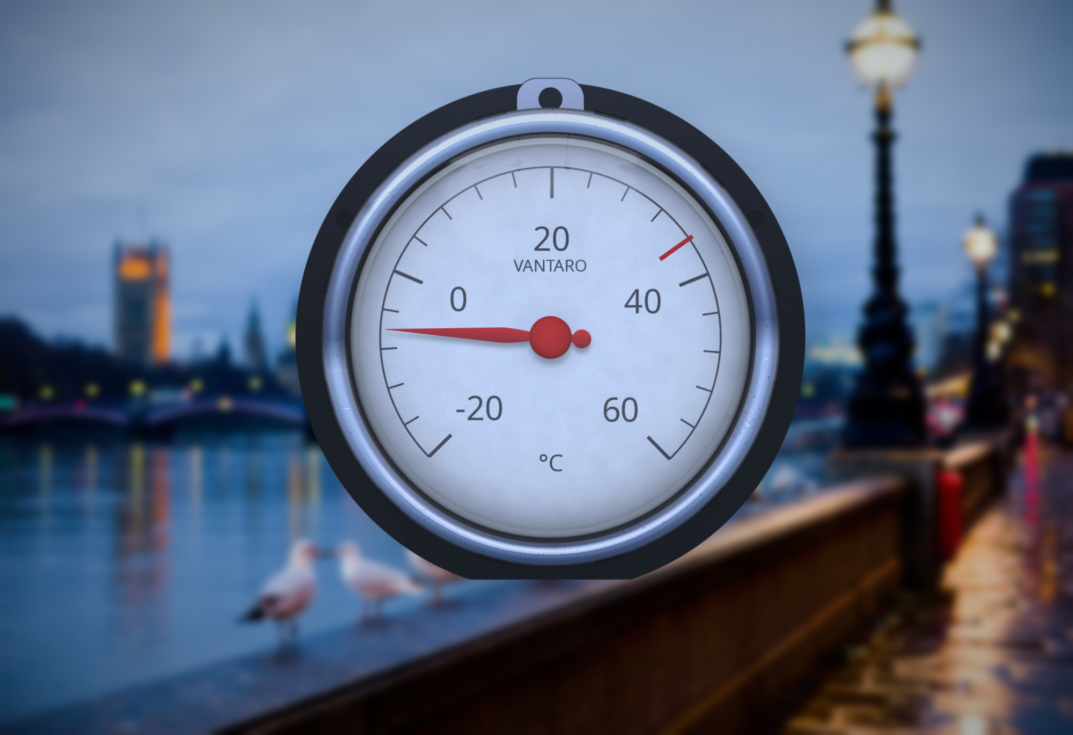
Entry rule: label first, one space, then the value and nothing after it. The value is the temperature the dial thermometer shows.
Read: -6 °C
